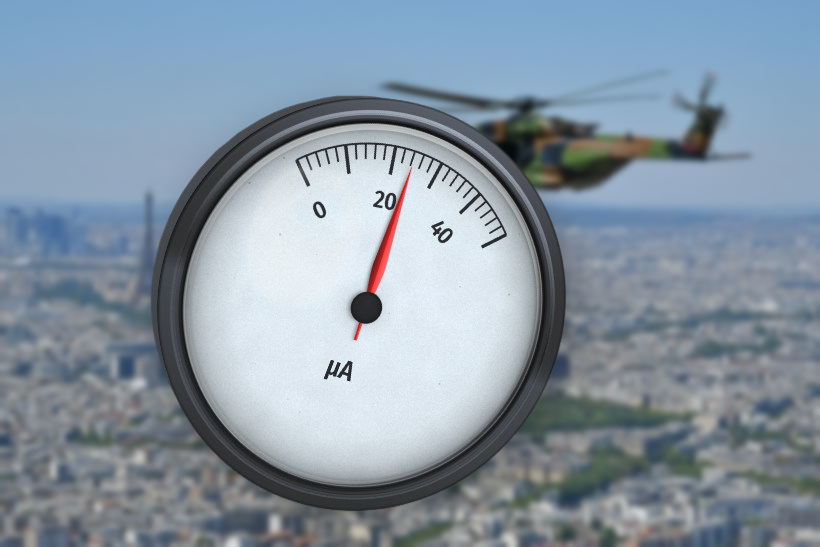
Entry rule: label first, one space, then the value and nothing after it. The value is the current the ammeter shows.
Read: 24 µA
